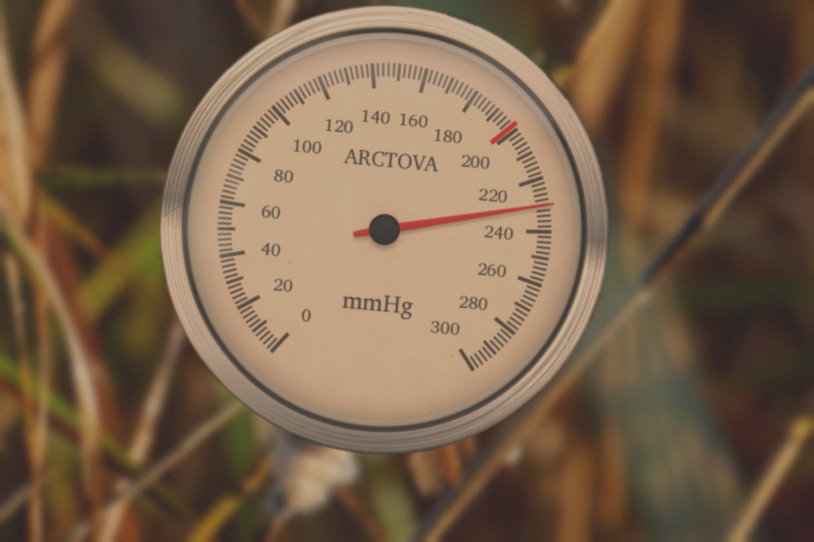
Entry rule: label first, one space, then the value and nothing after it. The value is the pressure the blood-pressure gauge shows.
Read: 230 mmHg
